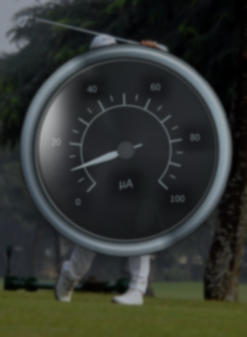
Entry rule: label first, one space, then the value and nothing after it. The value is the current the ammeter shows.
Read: 10 µA
